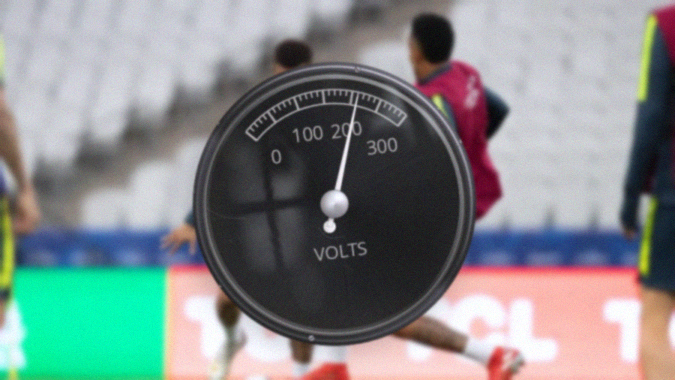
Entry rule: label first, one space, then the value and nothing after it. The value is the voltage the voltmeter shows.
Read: 210 V
